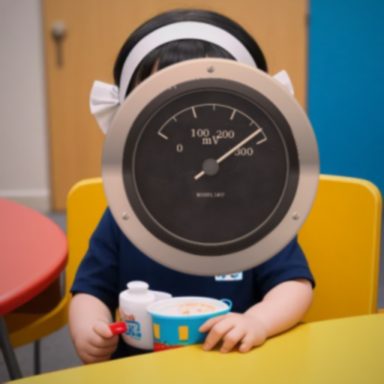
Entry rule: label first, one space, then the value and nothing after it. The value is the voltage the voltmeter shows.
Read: 275 mV
